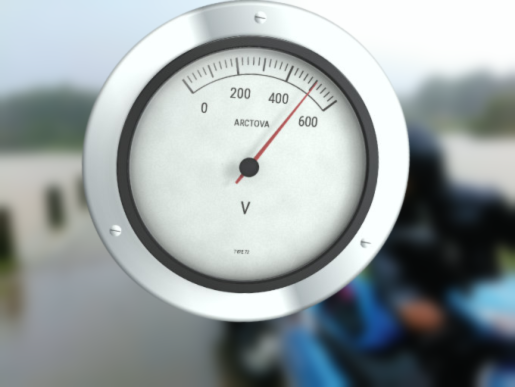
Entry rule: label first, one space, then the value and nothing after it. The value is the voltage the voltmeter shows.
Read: 500 V
